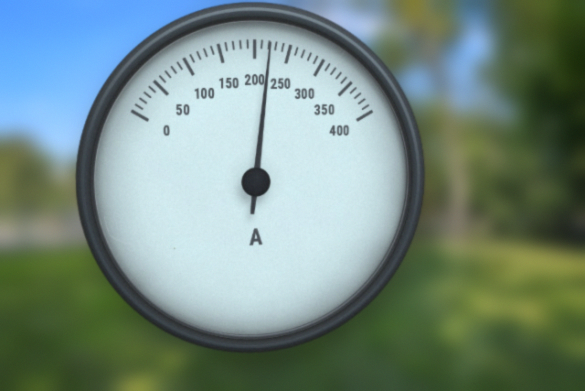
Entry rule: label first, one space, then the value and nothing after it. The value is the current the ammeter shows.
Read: 220 A
